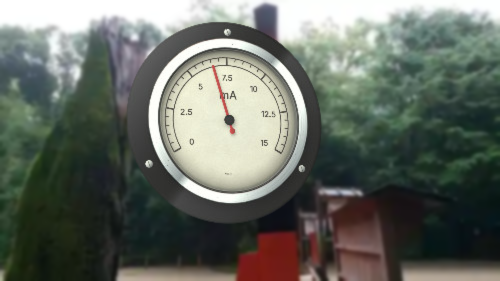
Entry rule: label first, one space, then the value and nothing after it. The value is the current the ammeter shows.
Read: 6.5 mA
